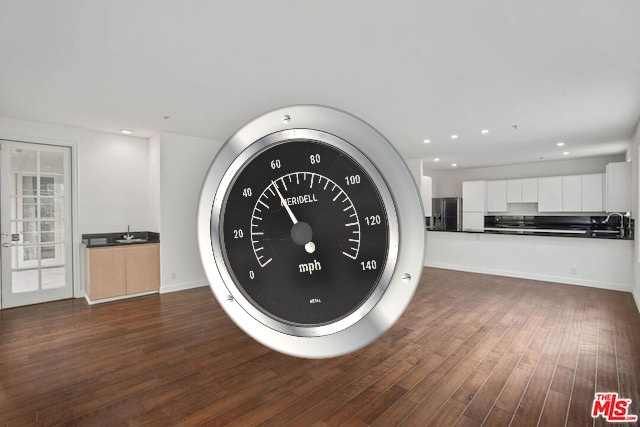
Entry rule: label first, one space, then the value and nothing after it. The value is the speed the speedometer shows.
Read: 55 mph
